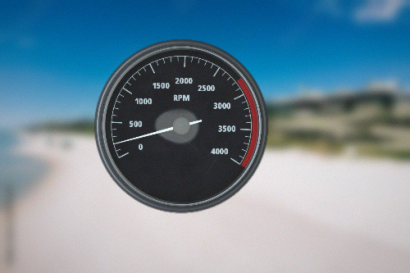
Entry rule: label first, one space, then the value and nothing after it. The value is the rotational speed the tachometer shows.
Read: 200 rpm
